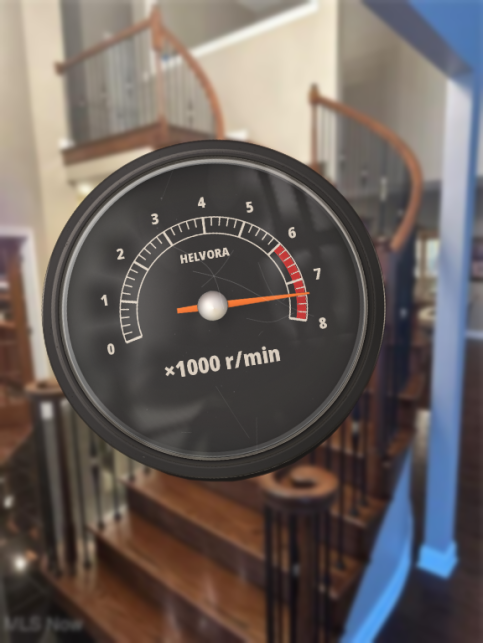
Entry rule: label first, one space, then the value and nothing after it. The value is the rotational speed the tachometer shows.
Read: 7400 rpm
